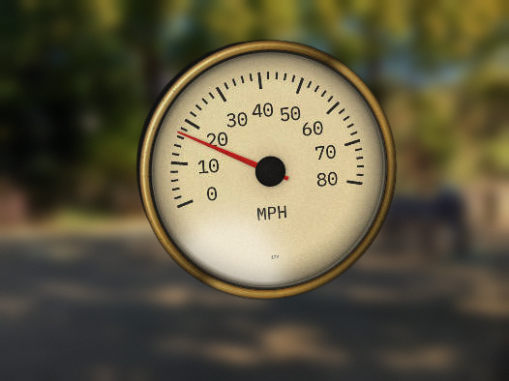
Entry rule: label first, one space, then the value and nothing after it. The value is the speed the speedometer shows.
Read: 17 mph
